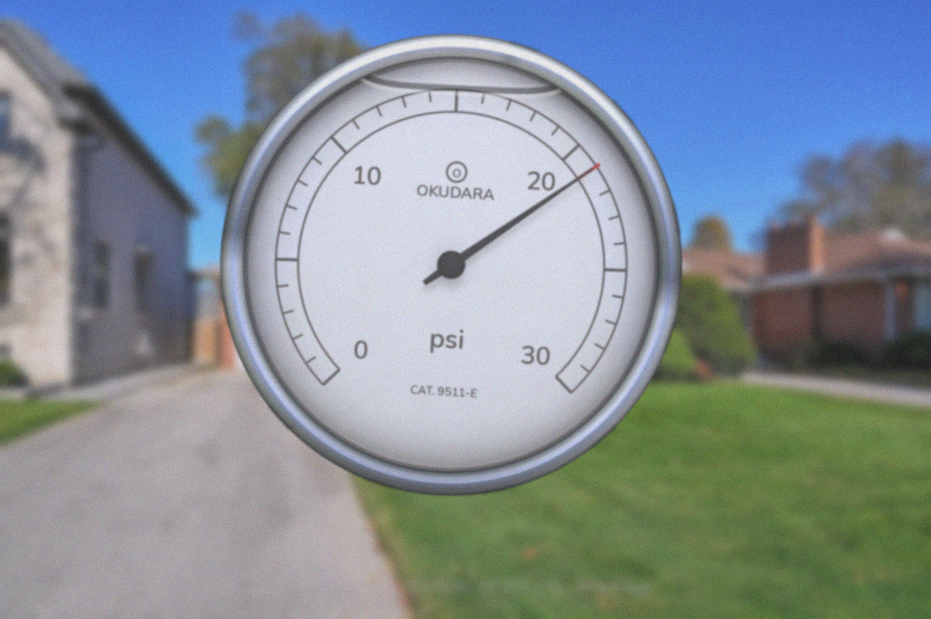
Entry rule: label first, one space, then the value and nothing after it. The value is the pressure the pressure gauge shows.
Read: 21 psi
